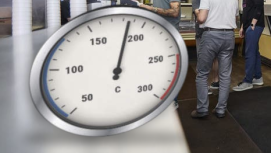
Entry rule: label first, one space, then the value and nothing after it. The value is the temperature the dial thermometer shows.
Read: 185 °C
